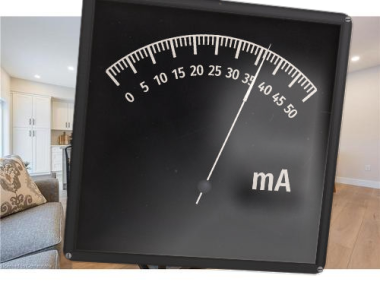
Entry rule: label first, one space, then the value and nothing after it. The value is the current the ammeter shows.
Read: 36 mA
